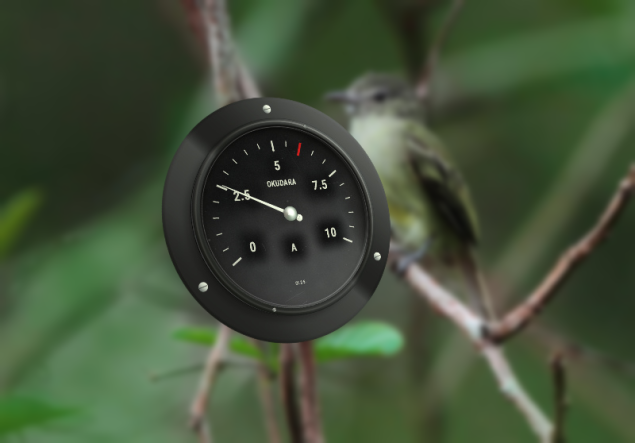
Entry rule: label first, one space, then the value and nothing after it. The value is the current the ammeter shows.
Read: 2.5 A
